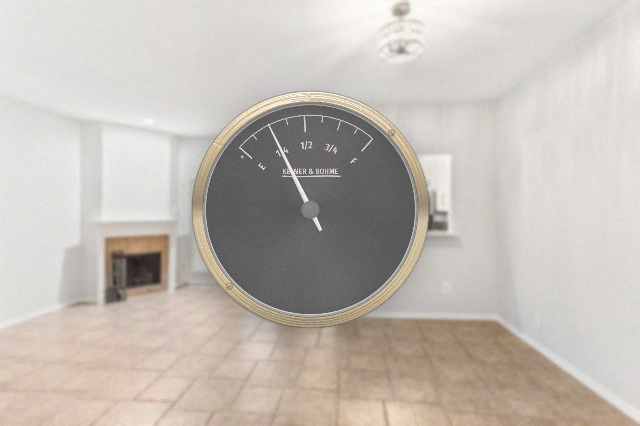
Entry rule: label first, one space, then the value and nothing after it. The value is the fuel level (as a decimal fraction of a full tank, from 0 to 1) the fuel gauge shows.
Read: 0.25
